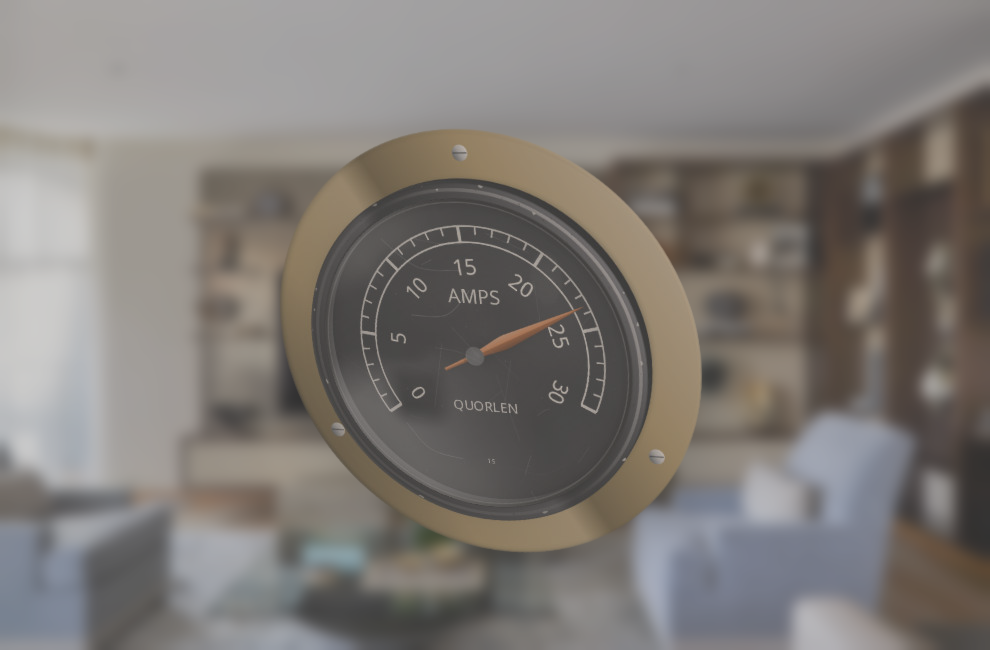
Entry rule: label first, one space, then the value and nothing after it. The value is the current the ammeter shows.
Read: 23.5 A
